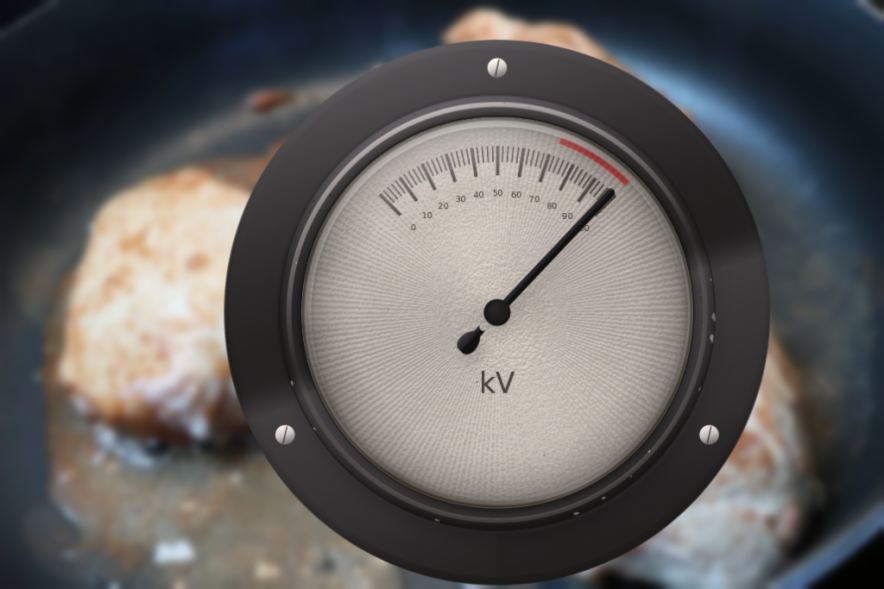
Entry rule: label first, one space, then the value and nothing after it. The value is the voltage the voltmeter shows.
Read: 98 kV
